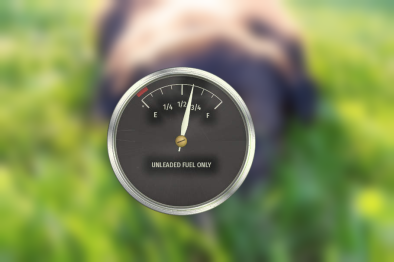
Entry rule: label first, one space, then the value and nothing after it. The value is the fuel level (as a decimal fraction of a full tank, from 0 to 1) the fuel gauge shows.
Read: 0.625
